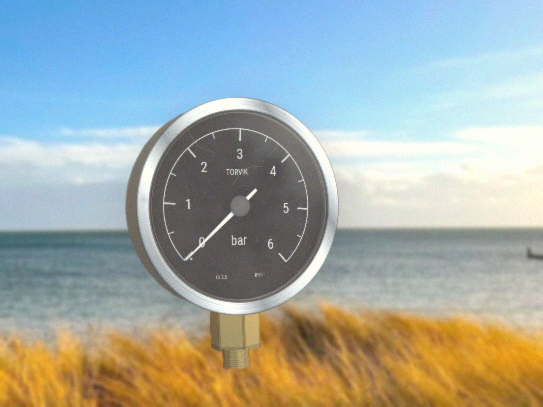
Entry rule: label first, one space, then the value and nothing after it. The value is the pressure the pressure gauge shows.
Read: 0 bar
